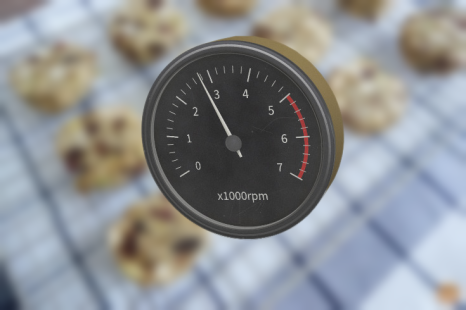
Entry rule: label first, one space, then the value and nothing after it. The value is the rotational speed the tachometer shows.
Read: 2800 rpm
